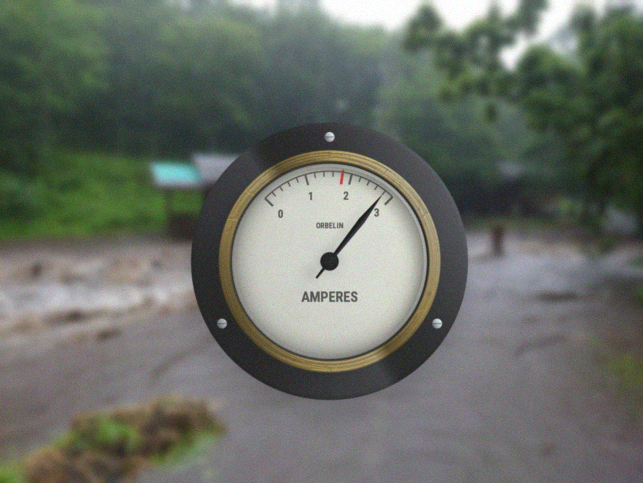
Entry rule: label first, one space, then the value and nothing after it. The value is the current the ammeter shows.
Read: 2.8 A
